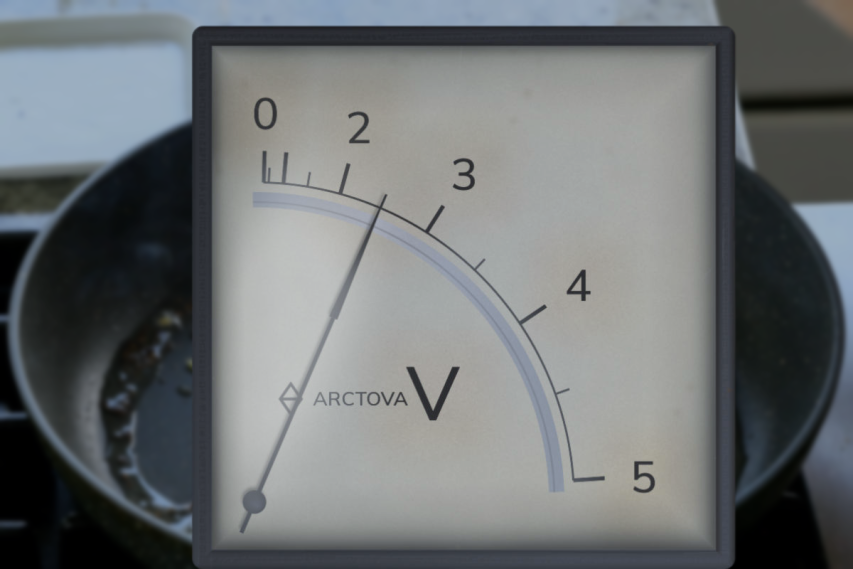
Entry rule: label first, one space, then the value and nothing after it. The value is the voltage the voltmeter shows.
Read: 2.5 V
